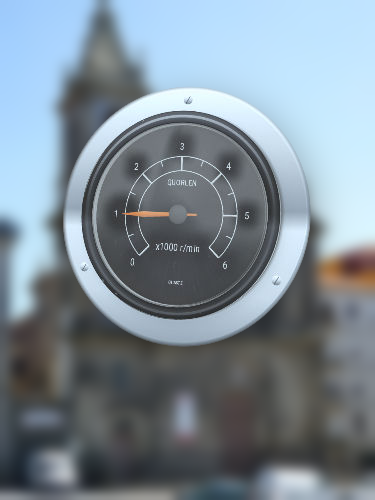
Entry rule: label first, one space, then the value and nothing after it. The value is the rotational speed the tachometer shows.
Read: 1000 rpm
